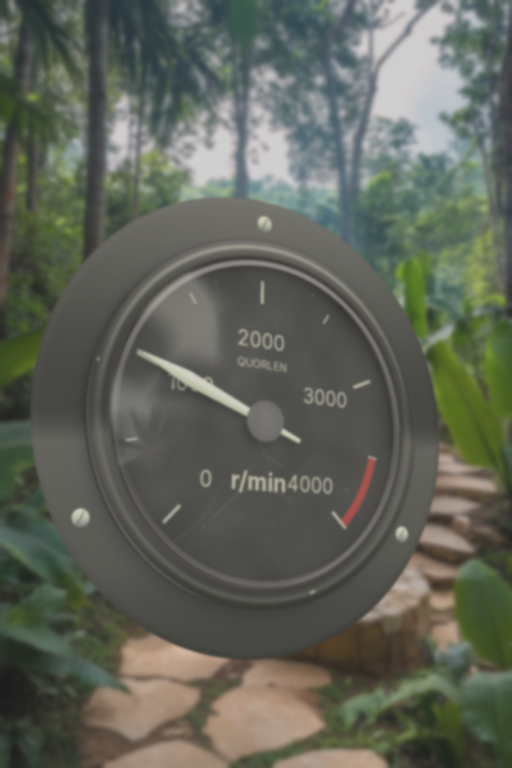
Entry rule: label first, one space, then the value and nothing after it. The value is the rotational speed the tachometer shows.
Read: 1000 rpm
